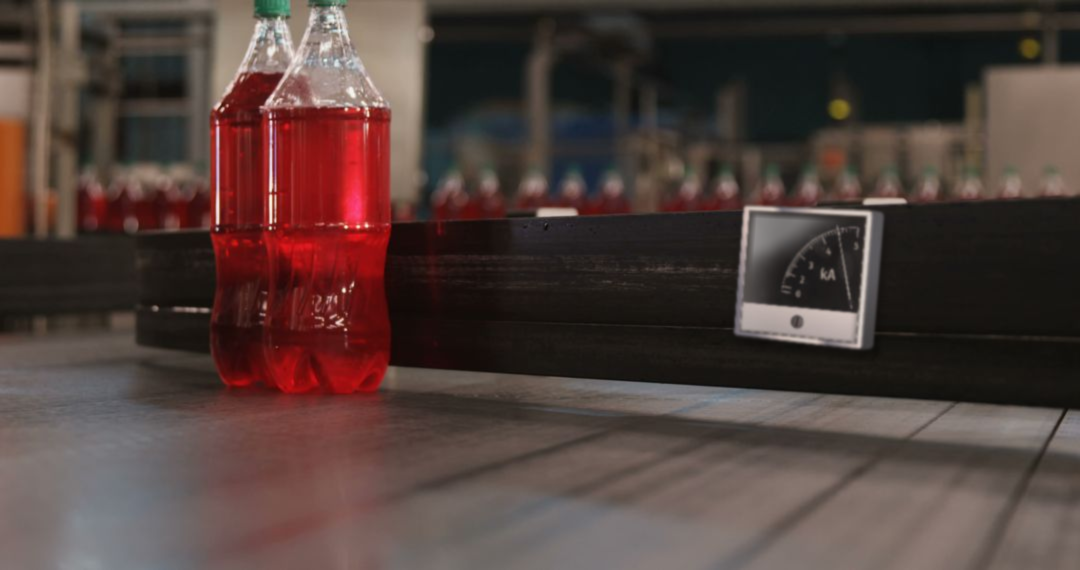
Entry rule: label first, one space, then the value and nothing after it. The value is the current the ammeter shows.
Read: 4.5 kA
